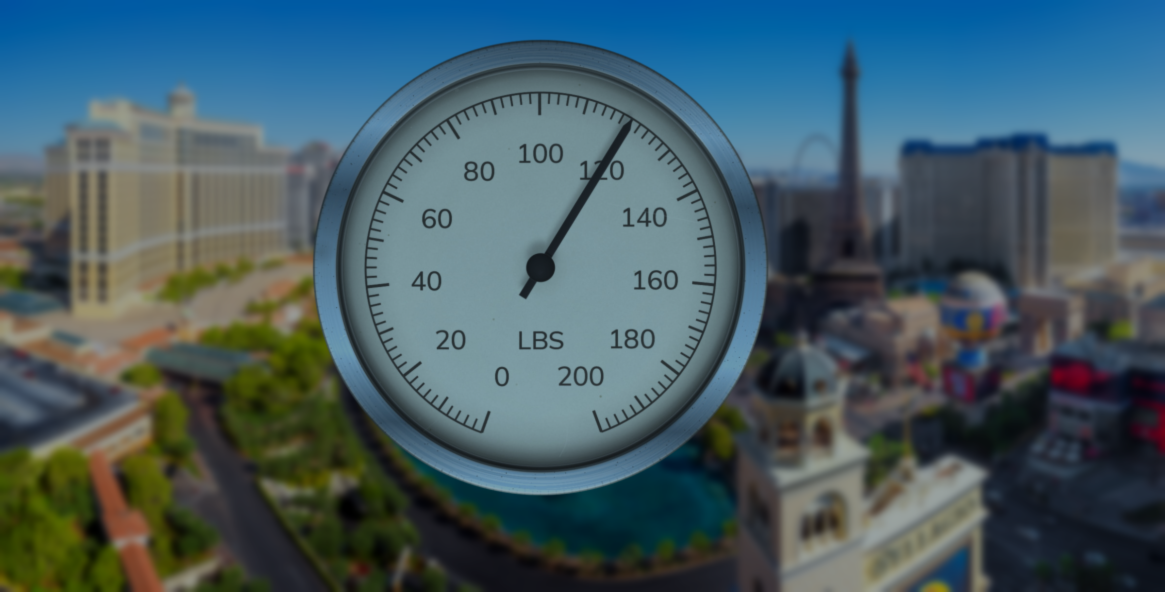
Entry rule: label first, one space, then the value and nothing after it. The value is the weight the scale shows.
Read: 120 lb
